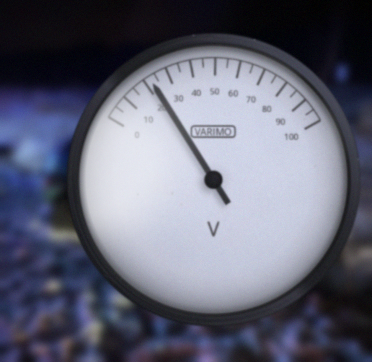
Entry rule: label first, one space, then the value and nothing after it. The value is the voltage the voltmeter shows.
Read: 22.5 V
